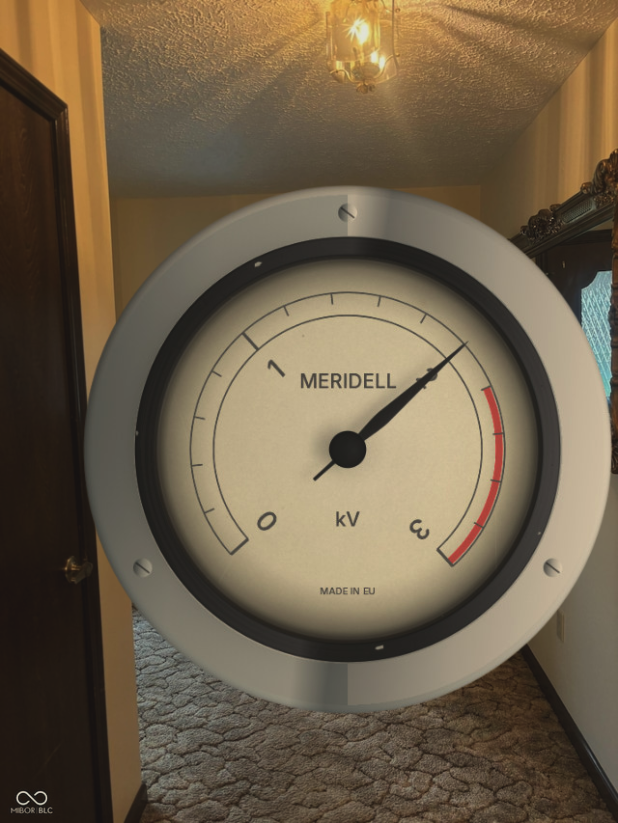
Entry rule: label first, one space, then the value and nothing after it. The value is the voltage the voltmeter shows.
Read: 2 kV
